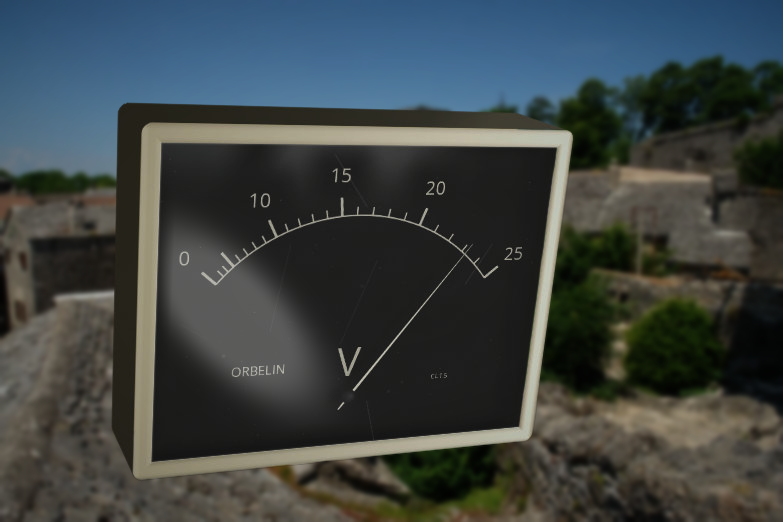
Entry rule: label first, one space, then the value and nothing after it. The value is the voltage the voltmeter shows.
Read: 23 V
